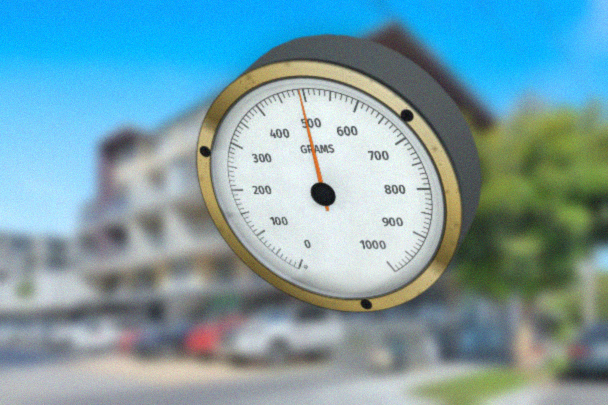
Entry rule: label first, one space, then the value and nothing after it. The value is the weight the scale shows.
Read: 500 g
